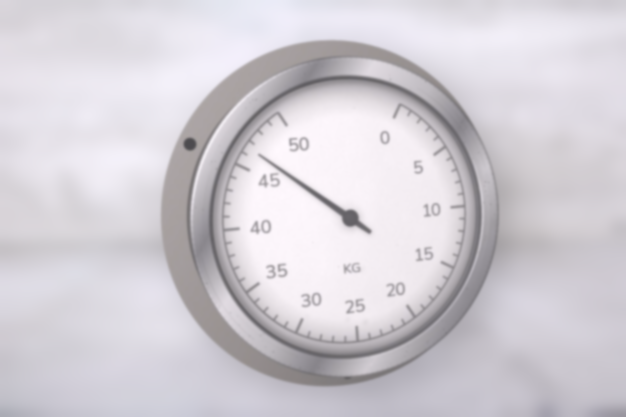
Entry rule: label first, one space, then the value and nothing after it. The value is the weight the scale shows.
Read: 46.5 kg
